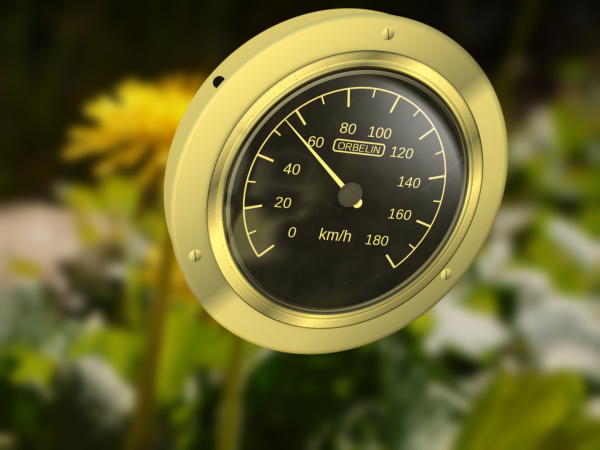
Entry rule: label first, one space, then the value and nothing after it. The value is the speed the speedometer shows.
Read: 55 km/h
